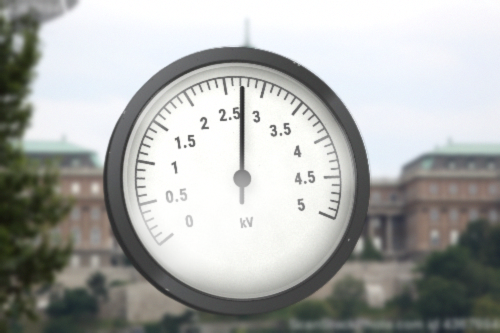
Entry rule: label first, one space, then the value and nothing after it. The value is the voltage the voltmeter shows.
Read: 2.7 kV
